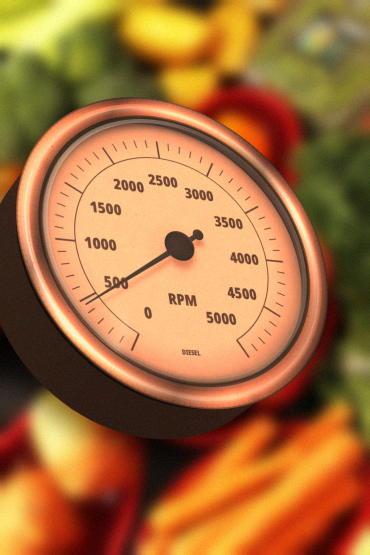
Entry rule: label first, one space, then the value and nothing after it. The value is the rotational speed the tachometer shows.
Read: 450 rpm
